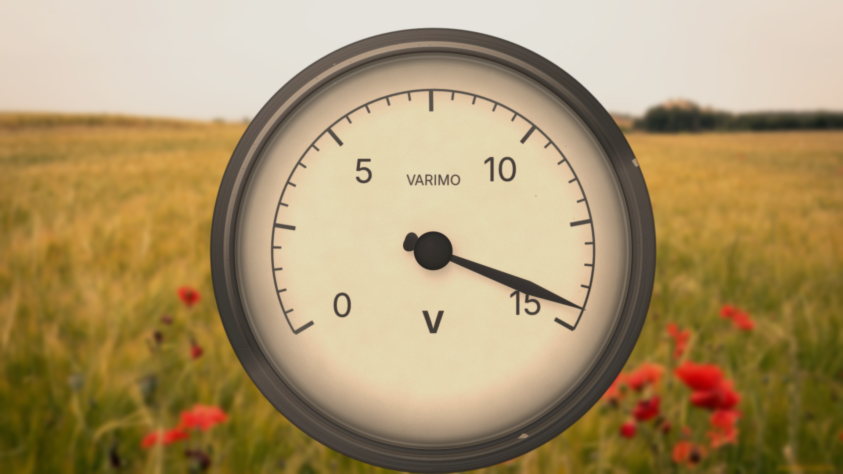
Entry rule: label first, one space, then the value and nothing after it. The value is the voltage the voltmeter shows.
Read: 14.5 V
